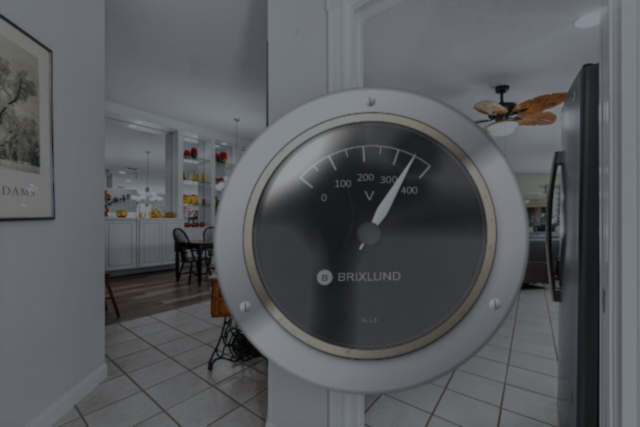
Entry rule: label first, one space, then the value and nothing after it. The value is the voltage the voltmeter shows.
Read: 350 V
